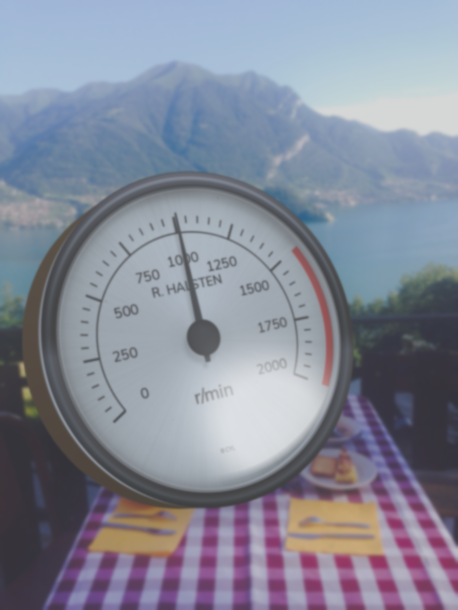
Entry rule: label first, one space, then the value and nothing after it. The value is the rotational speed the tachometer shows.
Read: 1000 rpm
